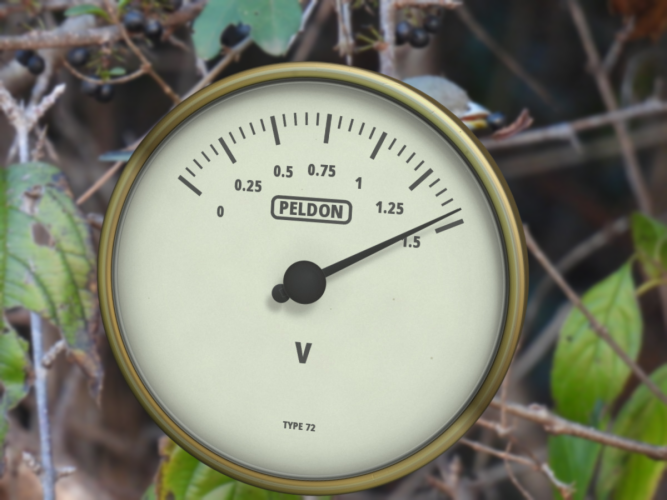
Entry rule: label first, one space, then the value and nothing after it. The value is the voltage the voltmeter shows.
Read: 1.45 V
